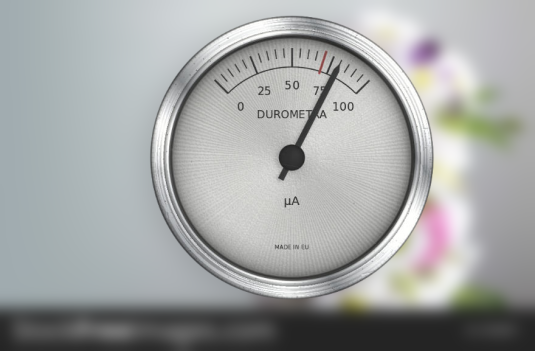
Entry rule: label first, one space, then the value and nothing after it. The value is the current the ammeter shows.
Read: 80 µA
